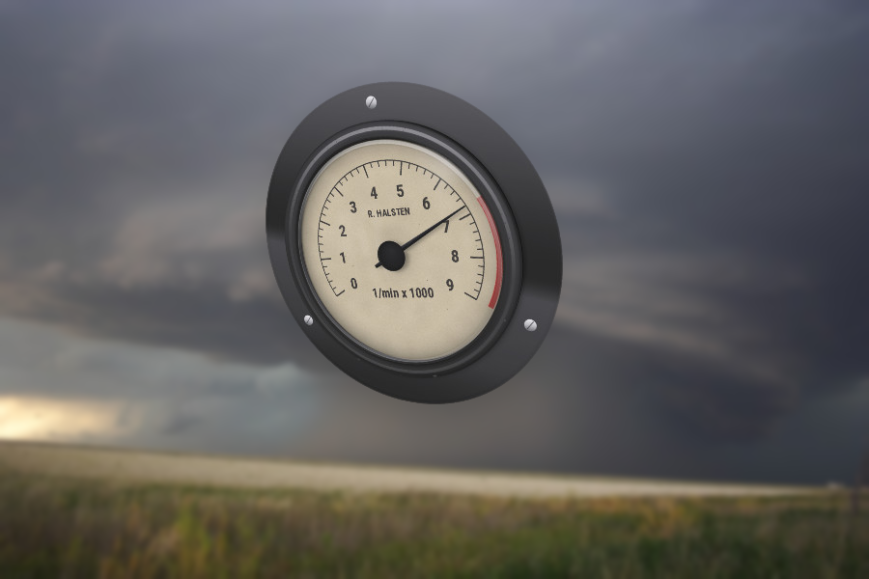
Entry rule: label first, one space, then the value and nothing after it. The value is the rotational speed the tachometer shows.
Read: 6800 rpm
